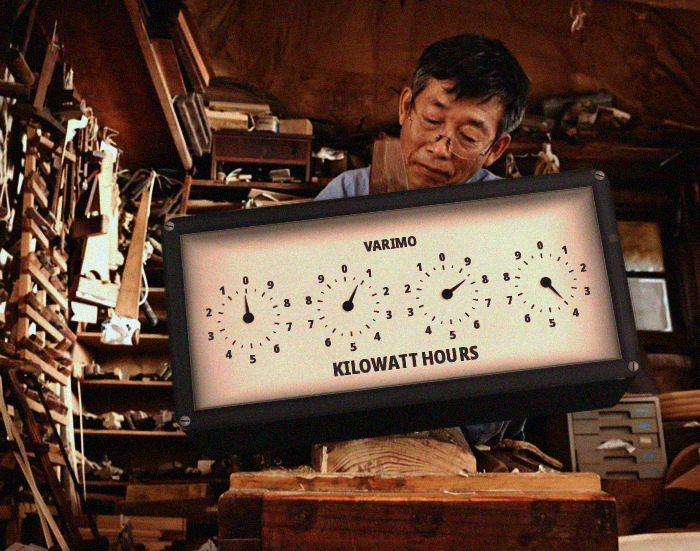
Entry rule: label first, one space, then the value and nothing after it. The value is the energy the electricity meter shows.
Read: 84 kWh
